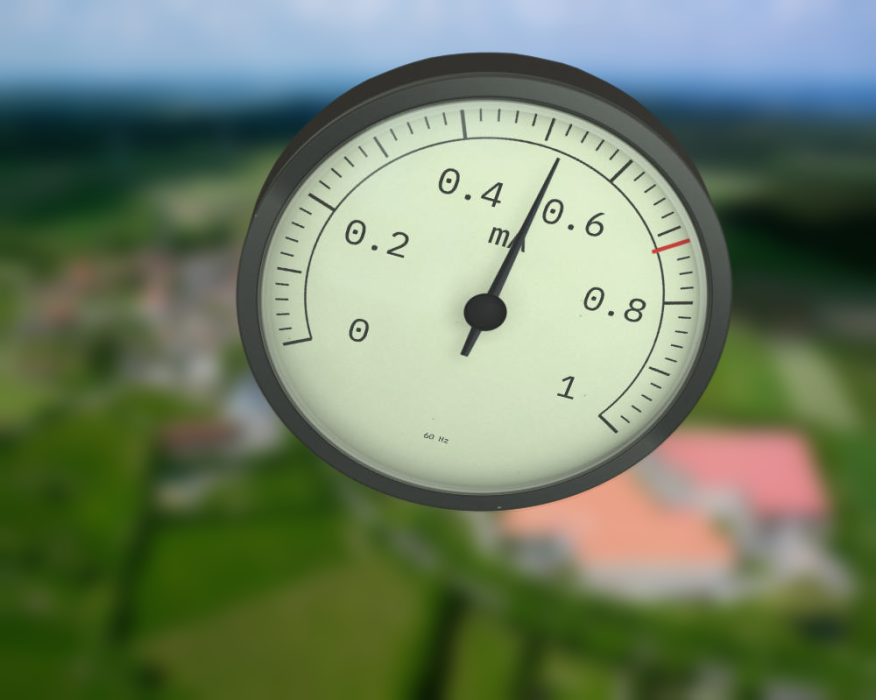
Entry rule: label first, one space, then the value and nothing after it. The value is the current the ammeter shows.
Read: 0.52 mA
